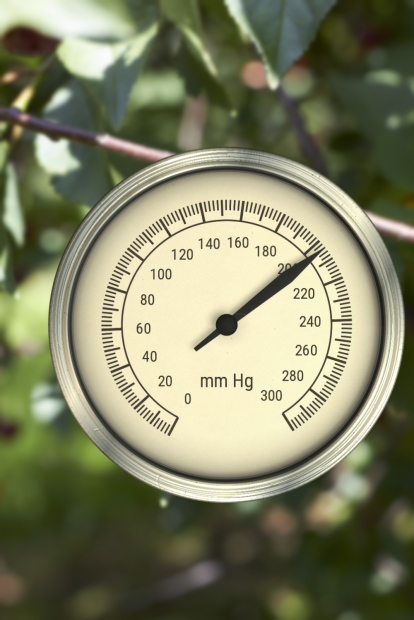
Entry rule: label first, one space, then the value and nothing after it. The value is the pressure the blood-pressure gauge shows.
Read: 204 mmHg
